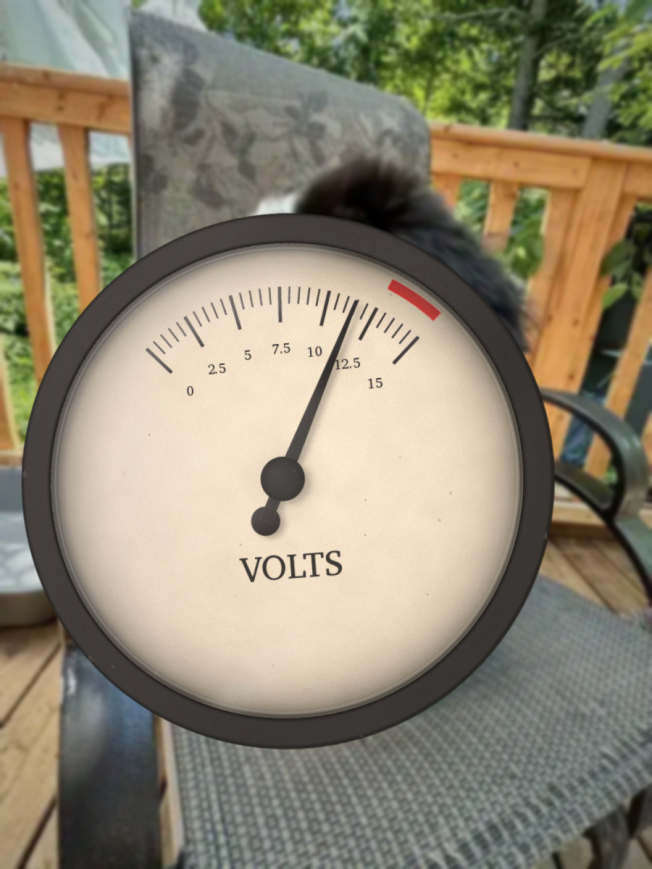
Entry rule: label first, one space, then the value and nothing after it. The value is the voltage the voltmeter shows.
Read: 11.5 V
